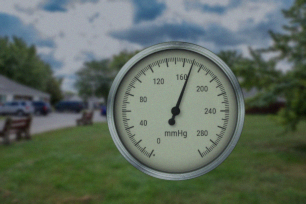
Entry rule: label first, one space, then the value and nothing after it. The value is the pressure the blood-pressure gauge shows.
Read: 170 mmHg
